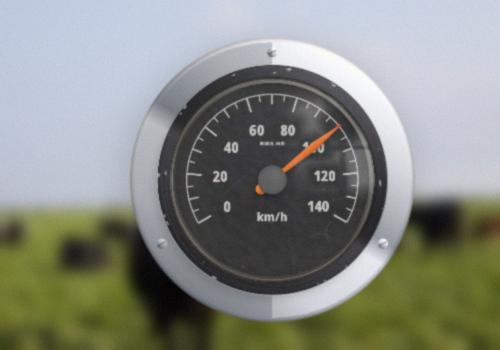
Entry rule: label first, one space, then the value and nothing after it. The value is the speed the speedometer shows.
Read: 100 km/h
